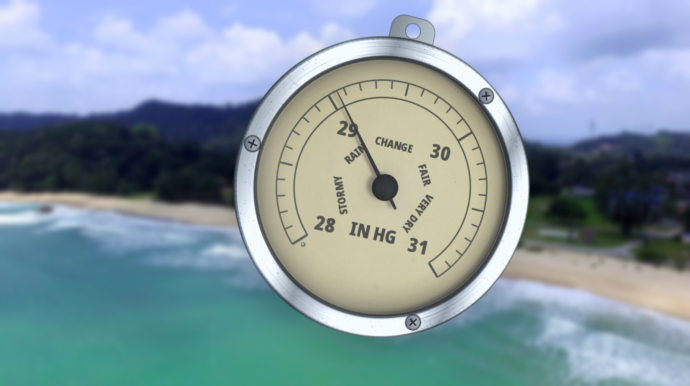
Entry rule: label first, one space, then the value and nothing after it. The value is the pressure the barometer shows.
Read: 29.05 inHg
